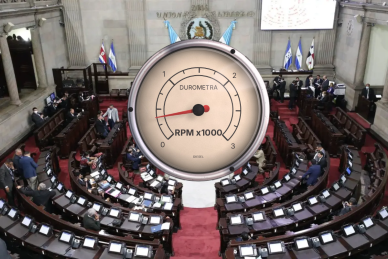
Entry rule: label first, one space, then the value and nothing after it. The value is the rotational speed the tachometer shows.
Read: 375 rpm
